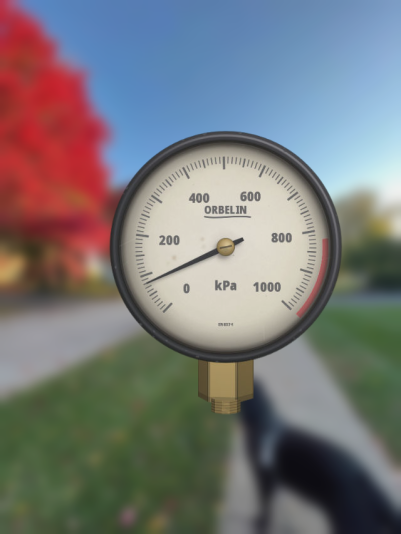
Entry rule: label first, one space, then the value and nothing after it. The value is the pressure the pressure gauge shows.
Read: 80 kPa
